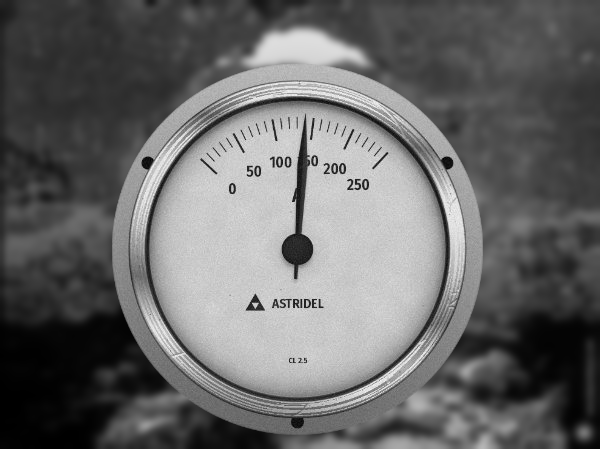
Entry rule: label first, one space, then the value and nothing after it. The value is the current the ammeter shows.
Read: 140 A
